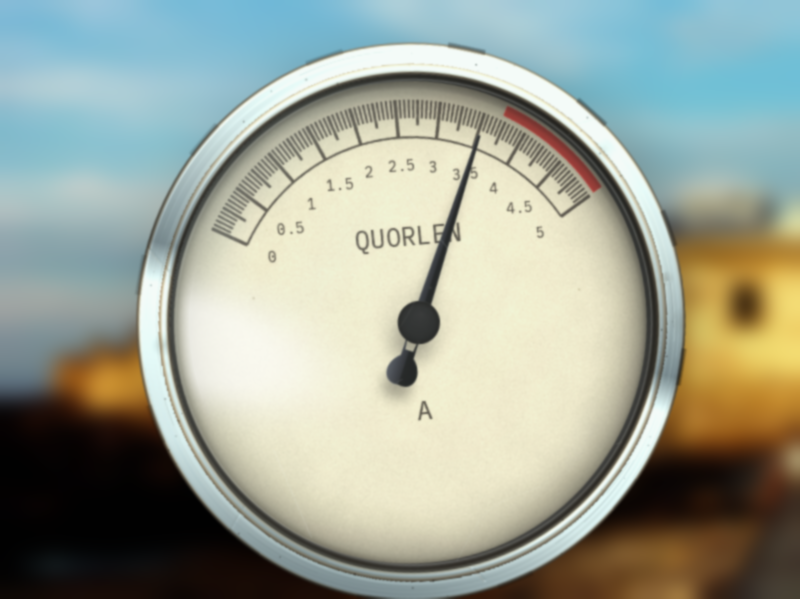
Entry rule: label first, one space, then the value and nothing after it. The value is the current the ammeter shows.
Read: 3.5 A
